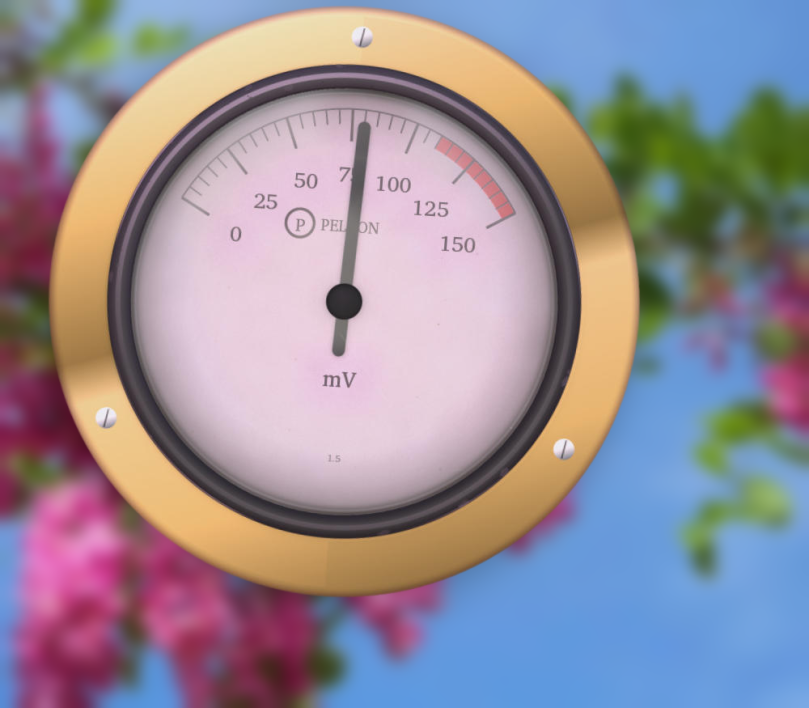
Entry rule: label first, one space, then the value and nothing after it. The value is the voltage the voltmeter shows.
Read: 80 mV
